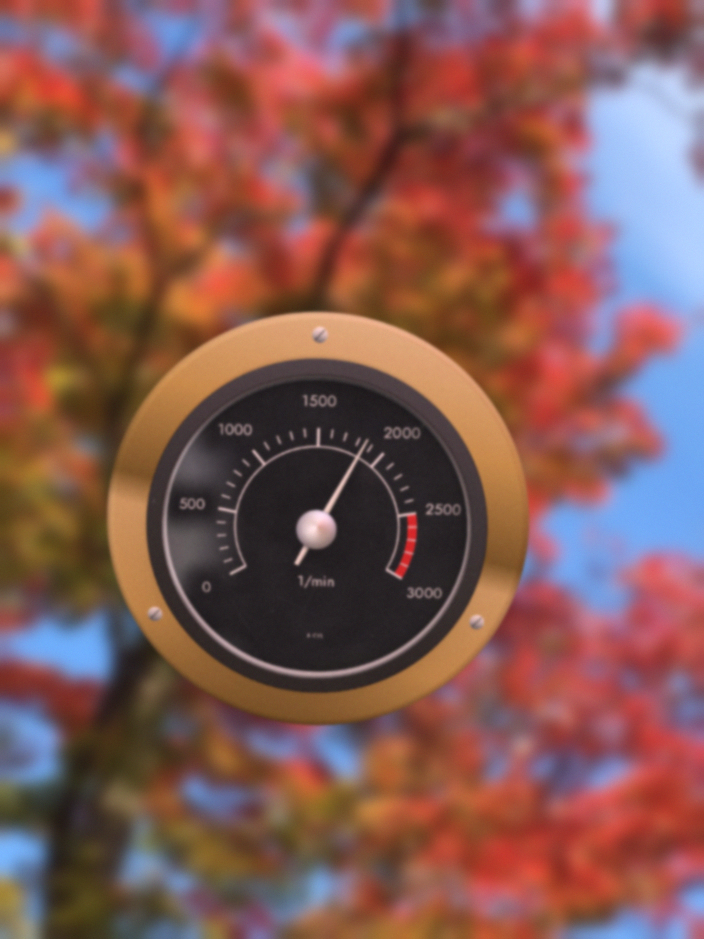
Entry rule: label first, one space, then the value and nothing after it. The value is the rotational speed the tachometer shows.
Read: 1850 rpm
